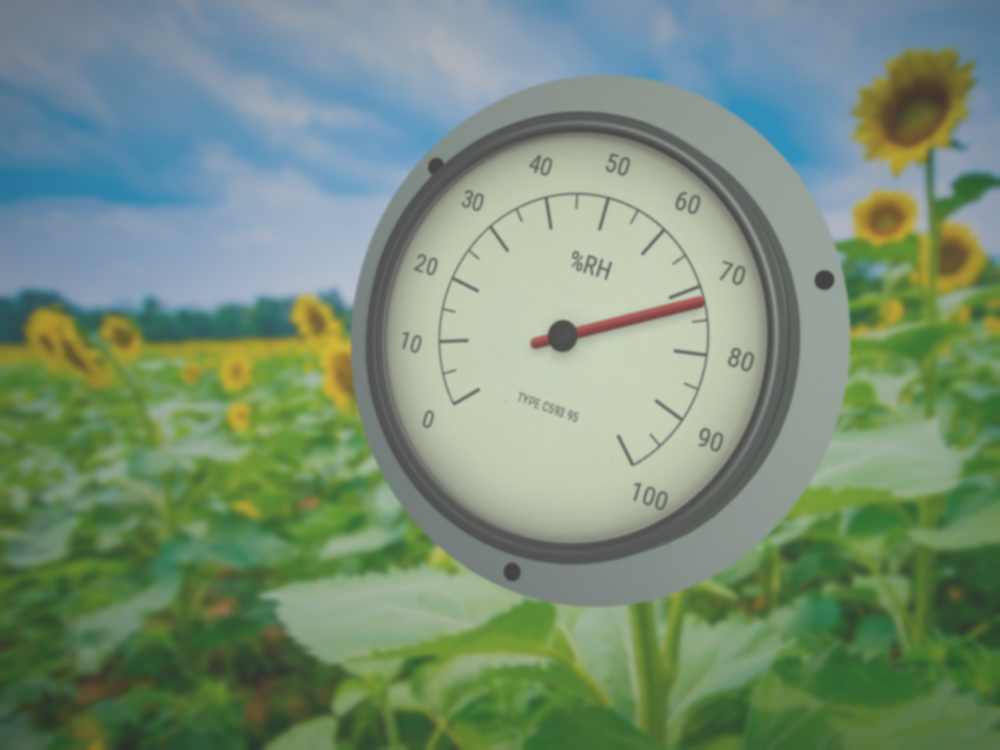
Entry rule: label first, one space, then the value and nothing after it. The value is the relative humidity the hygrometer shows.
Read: 72.5 %
